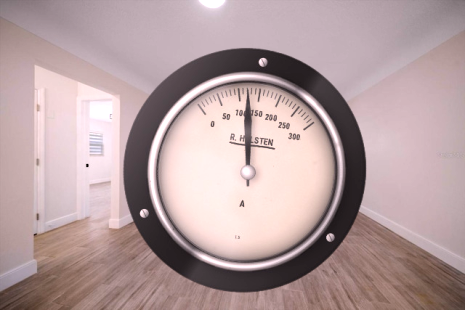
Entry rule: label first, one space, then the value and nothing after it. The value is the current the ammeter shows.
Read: 120 A
